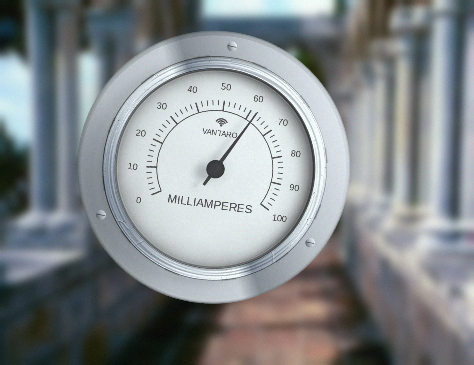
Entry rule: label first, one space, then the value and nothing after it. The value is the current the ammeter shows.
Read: 62 mA
